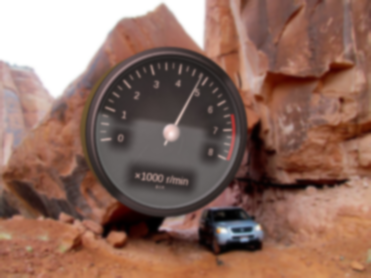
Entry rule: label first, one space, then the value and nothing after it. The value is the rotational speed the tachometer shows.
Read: 4750 rpm
